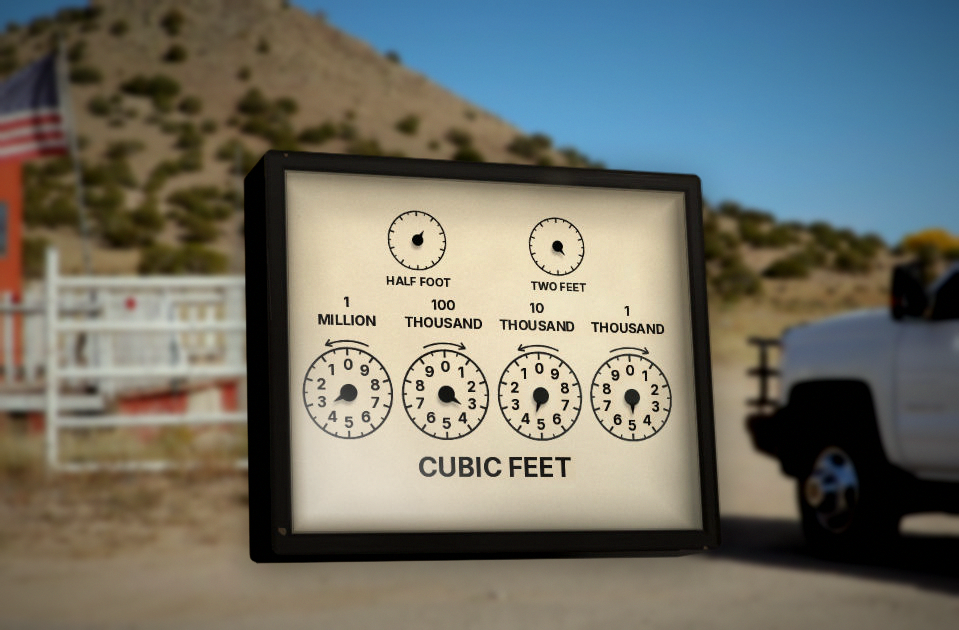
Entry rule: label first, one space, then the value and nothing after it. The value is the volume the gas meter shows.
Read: 334500 ft³
